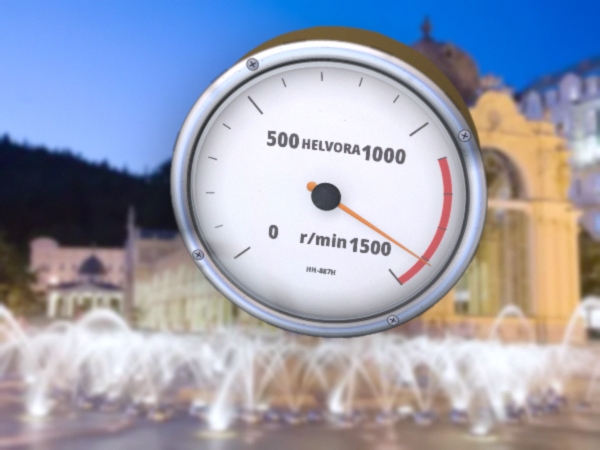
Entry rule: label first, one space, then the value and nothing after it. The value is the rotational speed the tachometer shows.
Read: 1400 rpm
